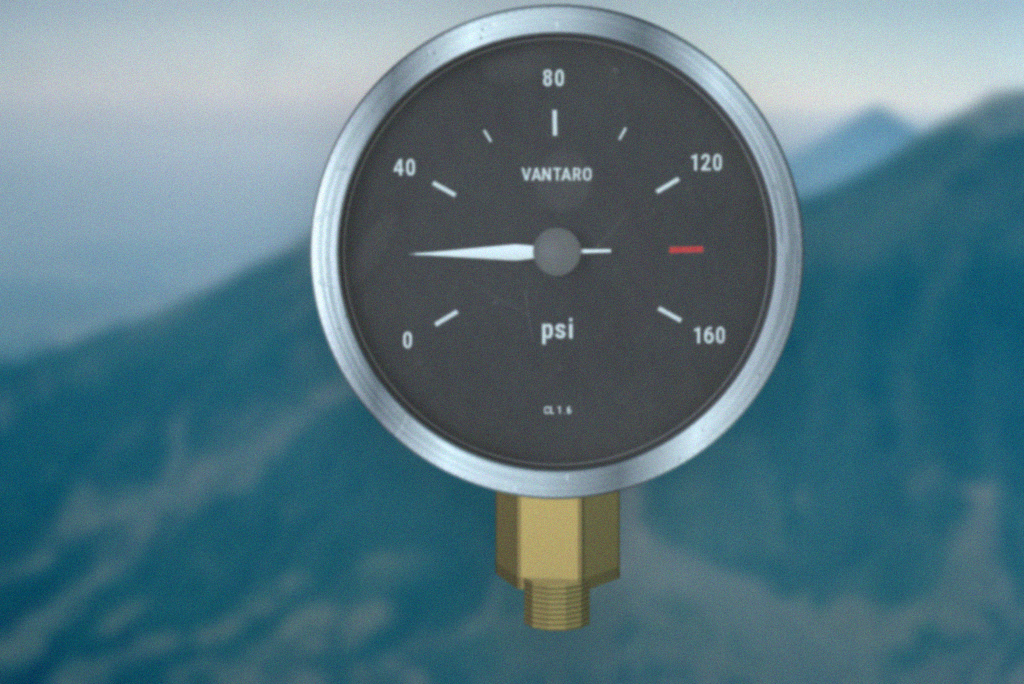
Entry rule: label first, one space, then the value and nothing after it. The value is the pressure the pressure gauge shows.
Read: 20 psi
